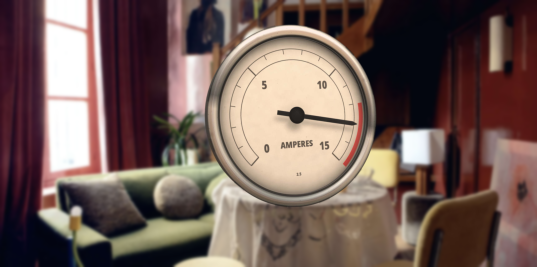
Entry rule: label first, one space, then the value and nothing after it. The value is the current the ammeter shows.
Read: 13 A
